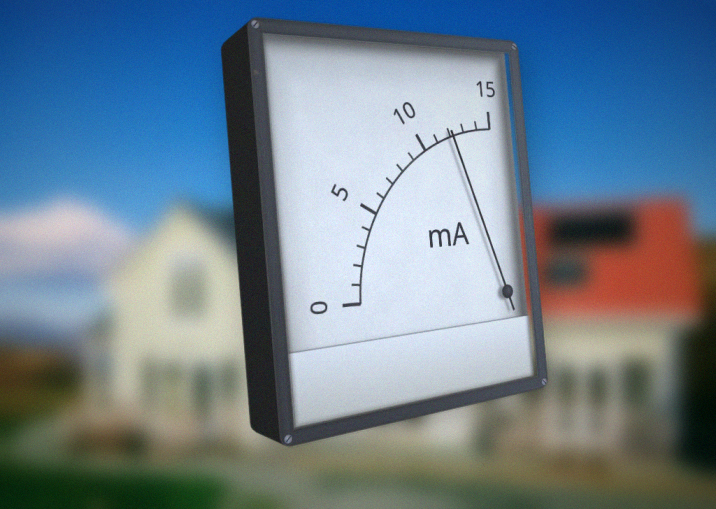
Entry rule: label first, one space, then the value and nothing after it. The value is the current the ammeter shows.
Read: 12 mA
